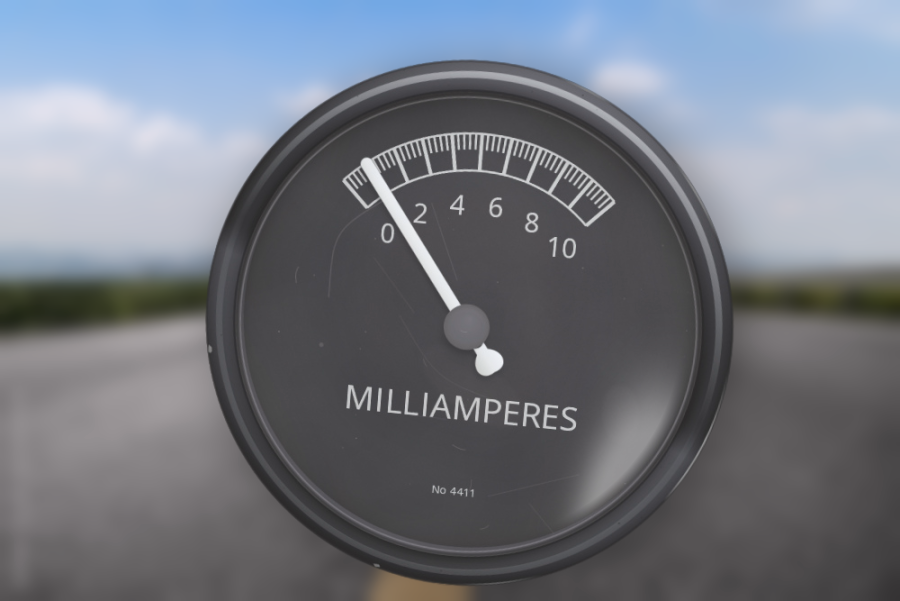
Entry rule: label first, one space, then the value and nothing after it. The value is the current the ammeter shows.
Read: 1 mA
